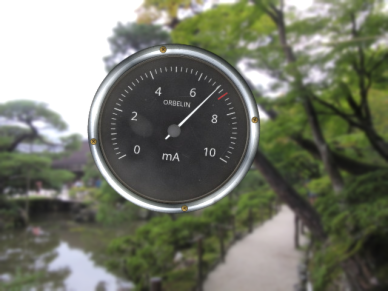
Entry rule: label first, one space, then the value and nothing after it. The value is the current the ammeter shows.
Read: 6.8 mA
